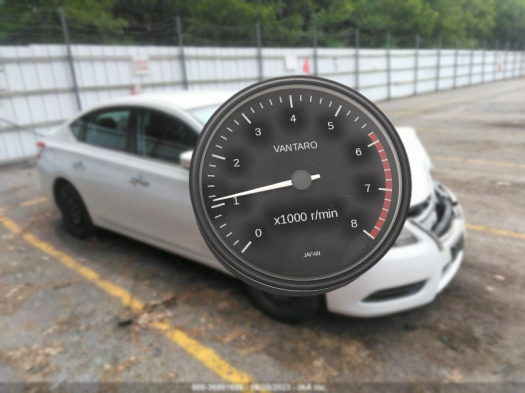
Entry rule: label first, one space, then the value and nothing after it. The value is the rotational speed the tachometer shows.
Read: 1100 rpm
